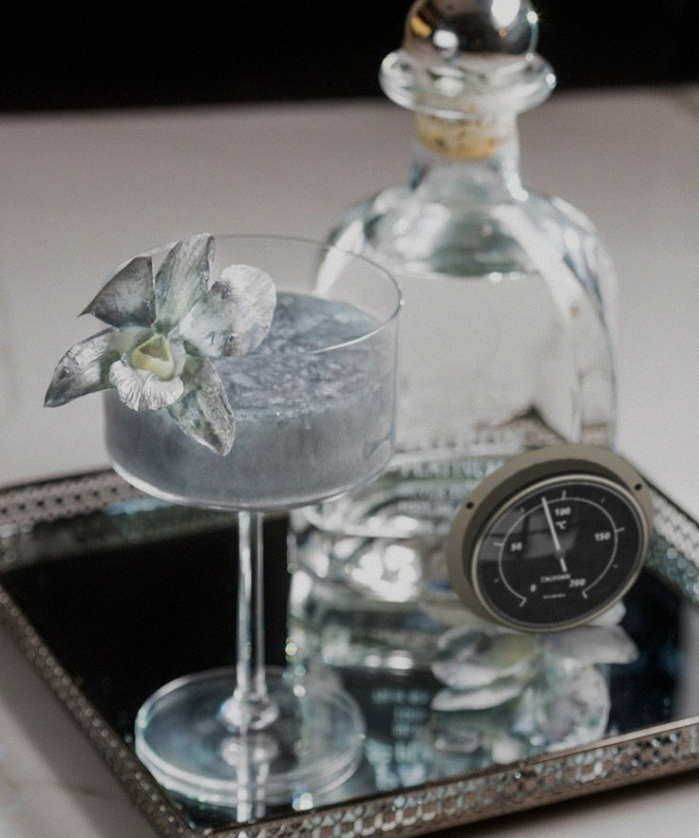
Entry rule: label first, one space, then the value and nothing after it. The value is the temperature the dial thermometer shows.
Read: 87.5 °C
